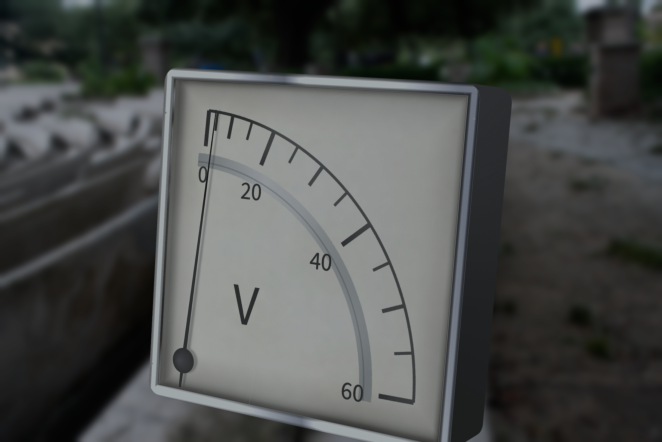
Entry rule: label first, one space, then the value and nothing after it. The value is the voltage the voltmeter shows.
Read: 5 V
